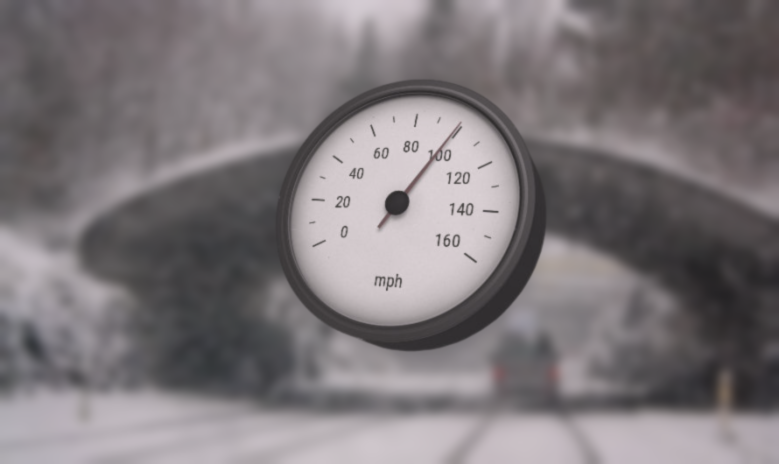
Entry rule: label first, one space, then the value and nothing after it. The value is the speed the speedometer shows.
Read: 100 mph
